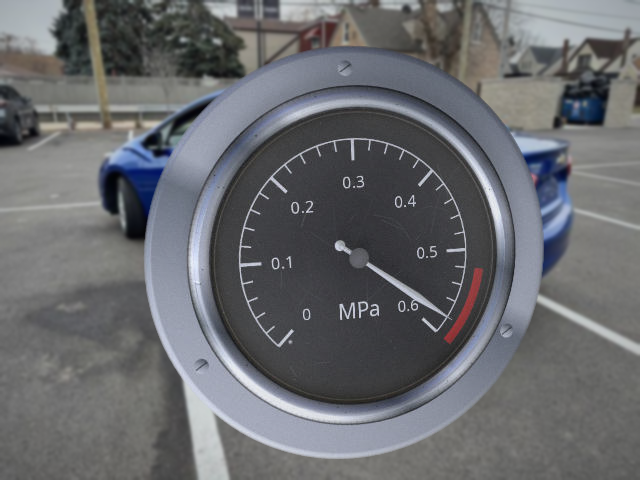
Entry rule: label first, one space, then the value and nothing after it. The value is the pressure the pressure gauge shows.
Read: 0.58 MPa
